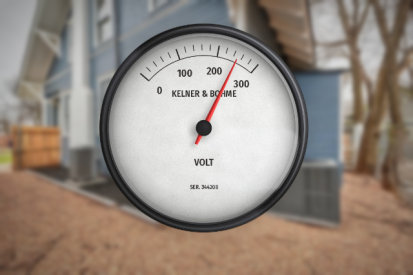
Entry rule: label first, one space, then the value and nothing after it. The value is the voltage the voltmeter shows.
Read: 250 V
